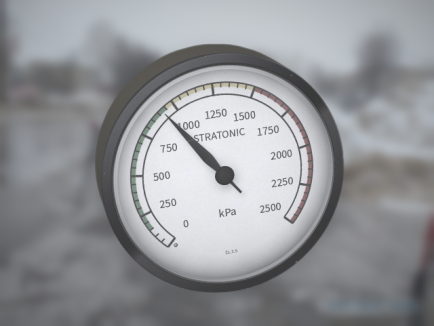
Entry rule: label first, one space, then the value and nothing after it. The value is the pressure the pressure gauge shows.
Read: 925 kPa
